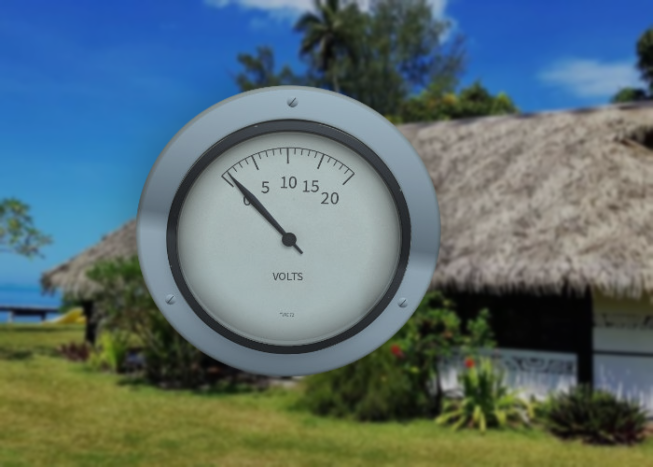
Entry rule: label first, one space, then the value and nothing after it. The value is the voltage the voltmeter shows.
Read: 1 V
